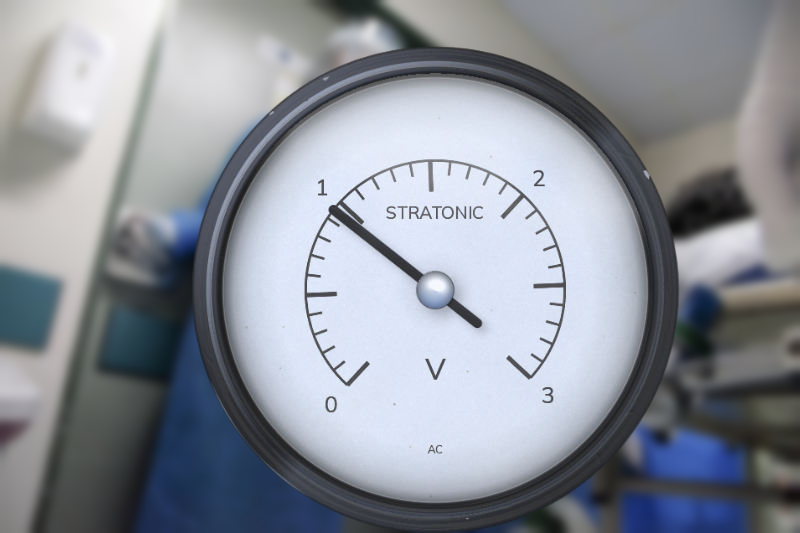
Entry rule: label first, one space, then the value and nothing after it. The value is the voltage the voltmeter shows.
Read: 0.95 V
